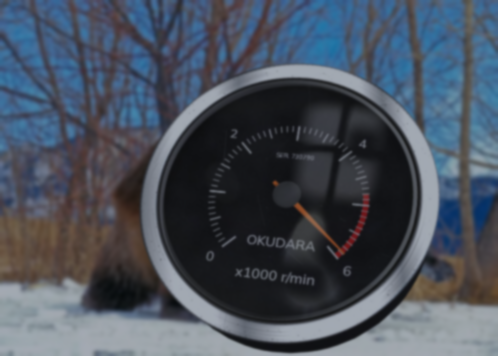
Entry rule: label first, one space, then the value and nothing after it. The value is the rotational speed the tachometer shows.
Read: 5900 rpm
